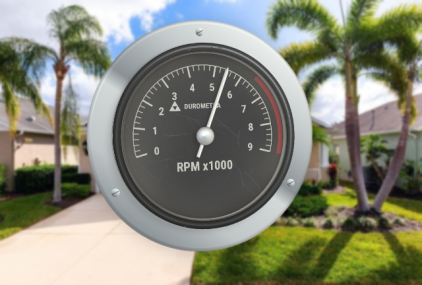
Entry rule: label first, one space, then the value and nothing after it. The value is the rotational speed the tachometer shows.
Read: 5400 rpm
